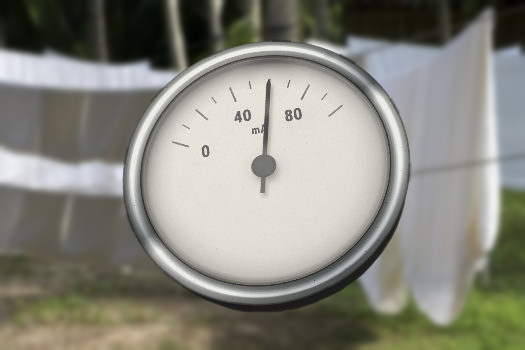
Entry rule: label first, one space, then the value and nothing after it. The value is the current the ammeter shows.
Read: 60 mA
